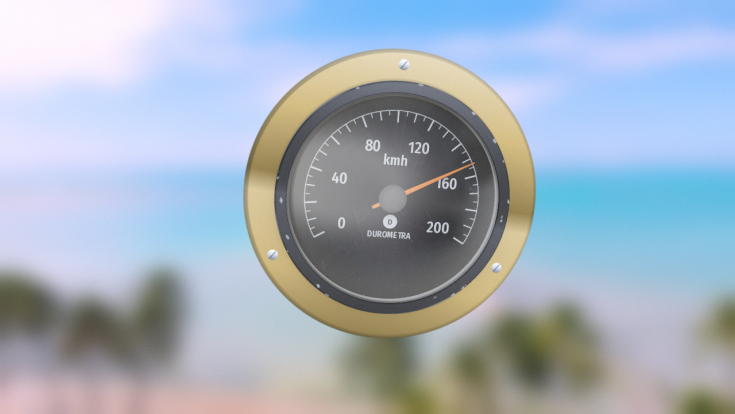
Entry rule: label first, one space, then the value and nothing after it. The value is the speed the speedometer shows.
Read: 152.5 km/h
